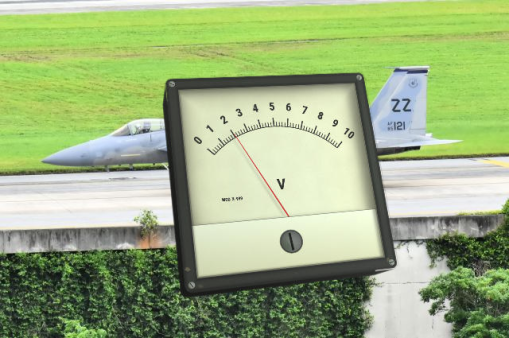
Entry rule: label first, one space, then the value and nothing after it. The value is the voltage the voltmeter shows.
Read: 2 V
